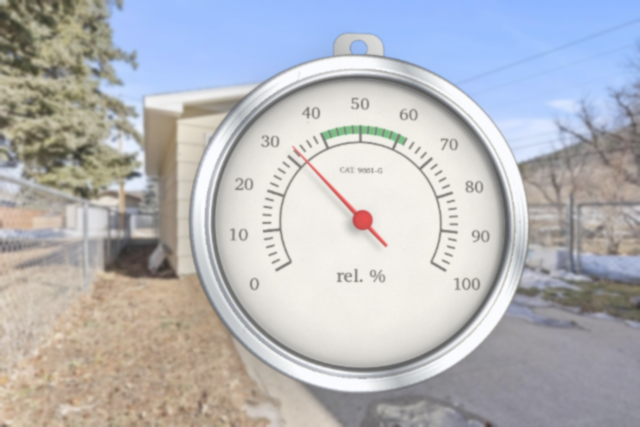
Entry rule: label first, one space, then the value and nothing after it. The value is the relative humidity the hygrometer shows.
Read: 32 %
